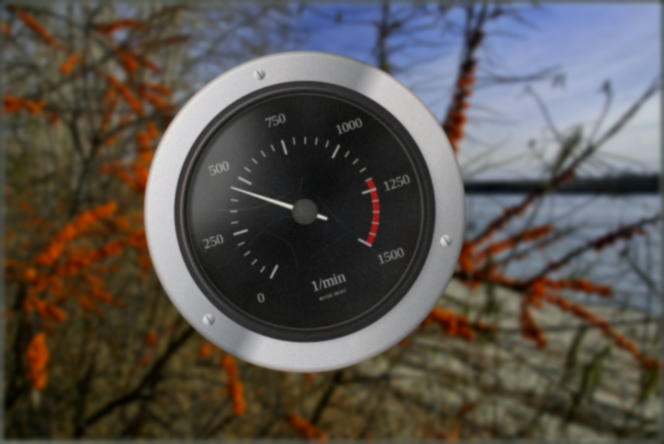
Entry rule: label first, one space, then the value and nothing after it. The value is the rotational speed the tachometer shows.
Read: 450 rpm
